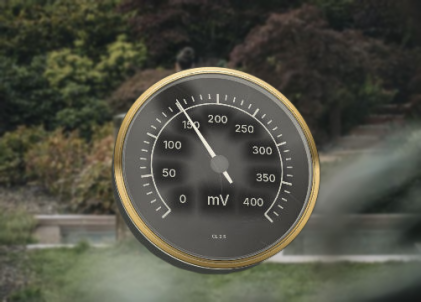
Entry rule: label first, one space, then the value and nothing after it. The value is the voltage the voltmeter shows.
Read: 150 mV
